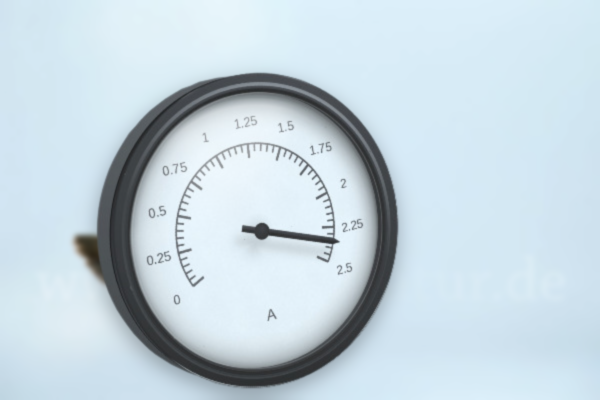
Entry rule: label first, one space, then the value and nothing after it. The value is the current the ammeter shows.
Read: 2.35 A
